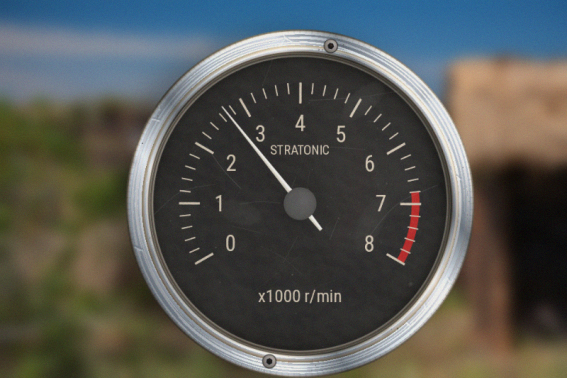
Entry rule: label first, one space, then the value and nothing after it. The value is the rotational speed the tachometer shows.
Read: 2700 rpm
